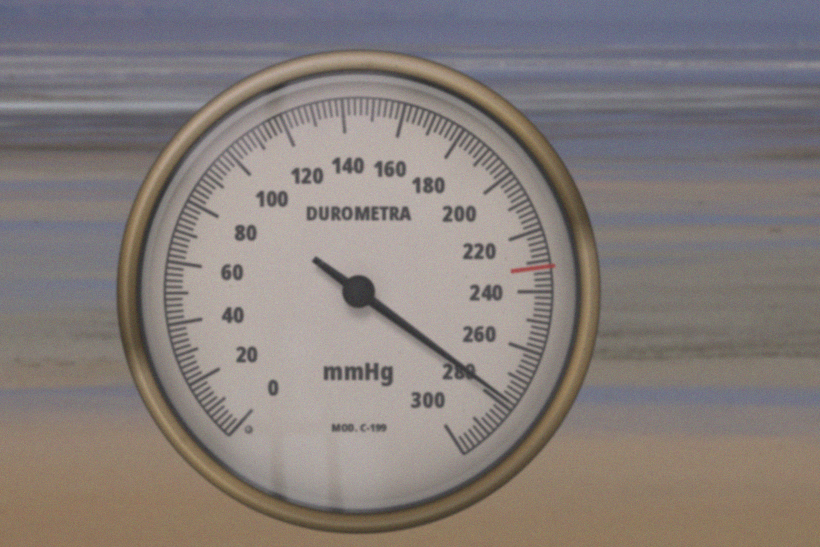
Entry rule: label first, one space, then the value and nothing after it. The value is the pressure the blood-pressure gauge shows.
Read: 278 mmHg
